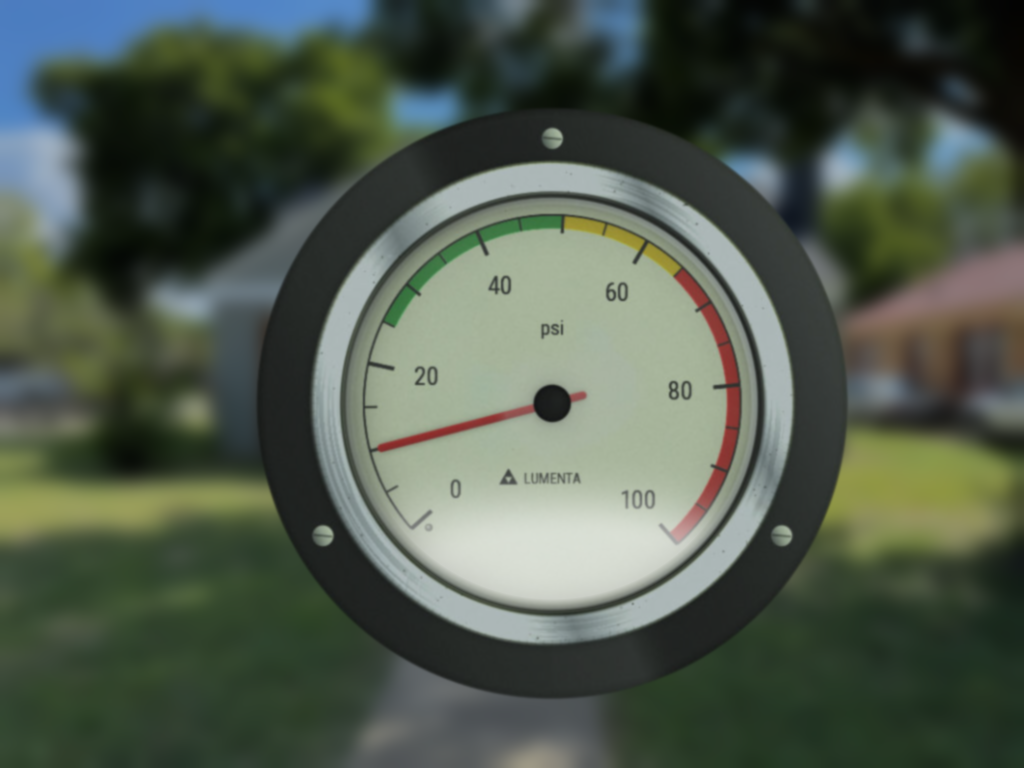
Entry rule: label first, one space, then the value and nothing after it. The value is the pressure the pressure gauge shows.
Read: 10 psi
